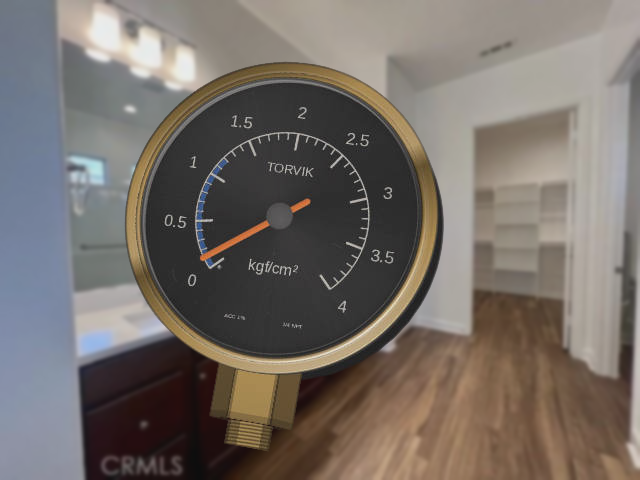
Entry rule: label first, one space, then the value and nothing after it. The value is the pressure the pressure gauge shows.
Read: 0.1 kg/cm²
